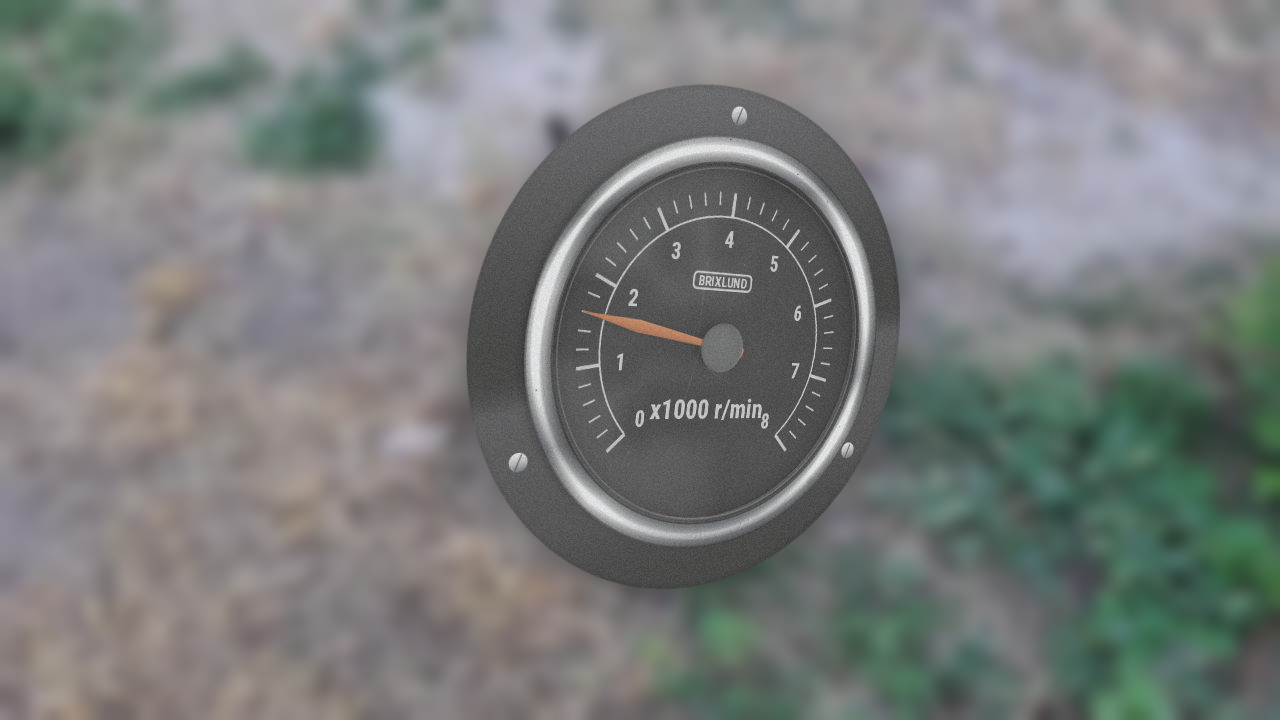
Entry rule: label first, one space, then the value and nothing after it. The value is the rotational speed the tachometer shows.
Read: 1600 rpm
